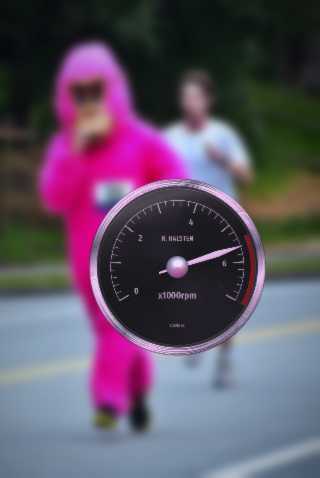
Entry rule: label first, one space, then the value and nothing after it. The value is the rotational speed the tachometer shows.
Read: 5600 rpm
